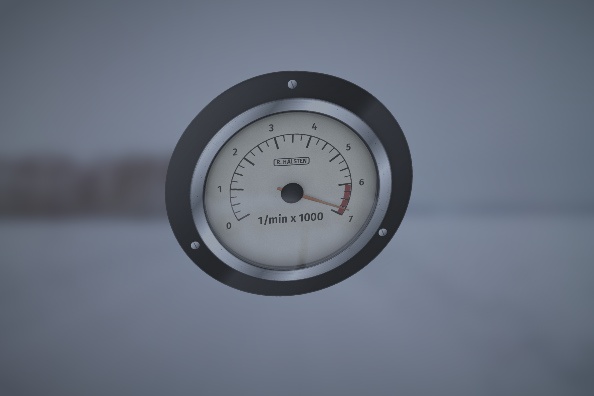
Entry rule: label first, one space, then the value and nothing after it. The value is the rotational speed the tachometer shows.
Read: 6750 rpm
